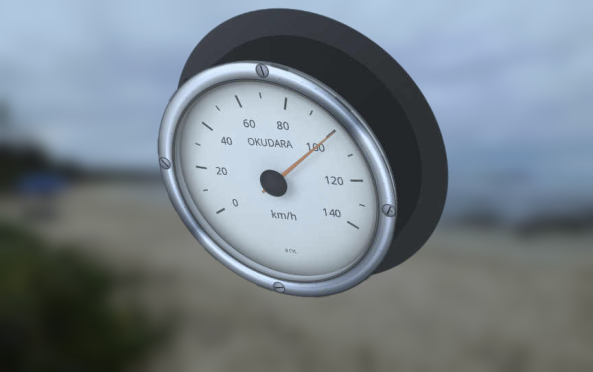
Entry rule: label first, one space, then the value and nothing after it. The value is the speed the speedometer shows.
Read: 100 km/h
